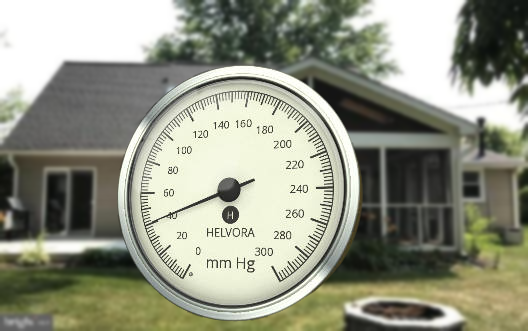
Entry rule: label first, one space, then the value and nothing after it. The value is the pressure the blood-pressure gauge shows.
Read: 40 mmHg
